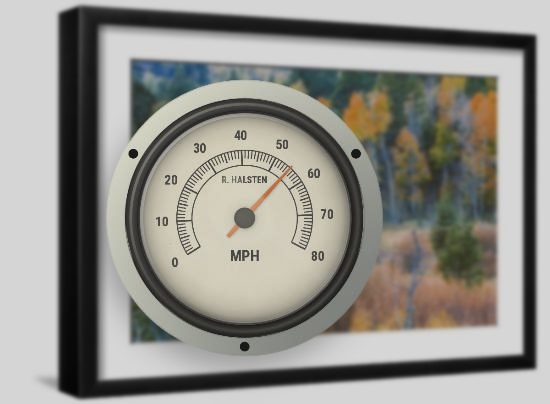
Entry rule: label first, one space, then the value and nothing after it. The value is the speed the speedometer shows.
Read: 55 mph
